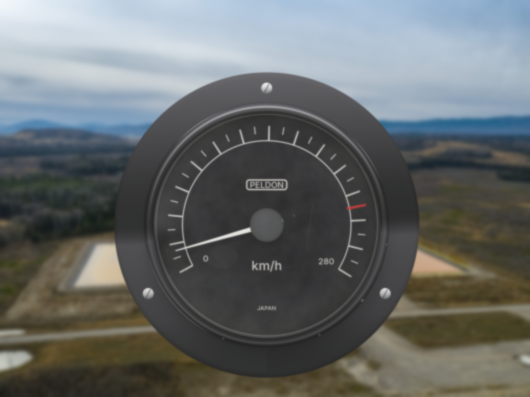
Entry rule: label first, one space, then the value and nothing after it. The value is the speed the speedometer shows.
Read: 15 km/h
